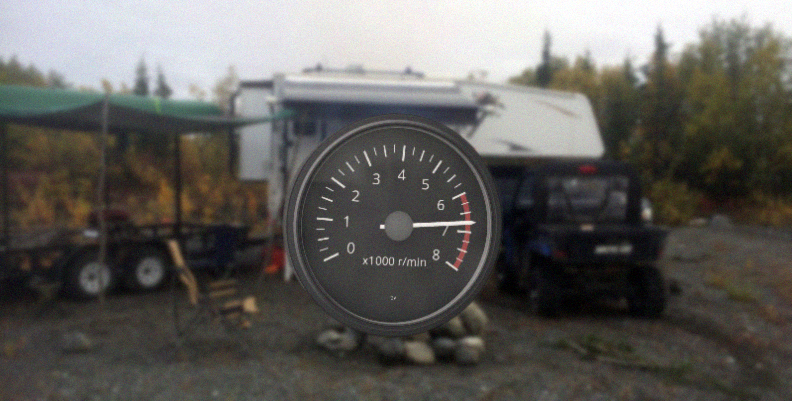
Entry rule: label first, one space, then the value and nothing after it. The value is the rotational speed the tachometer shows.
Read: 6750 rpm
